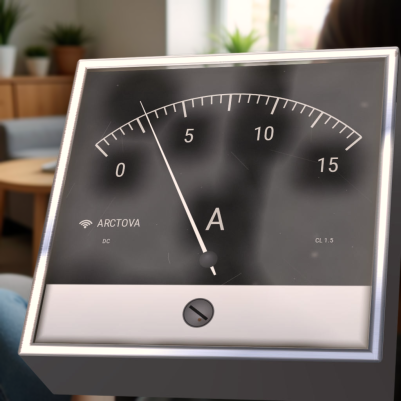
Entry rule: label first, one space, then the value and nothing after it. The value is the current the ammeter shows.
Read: 3 A
